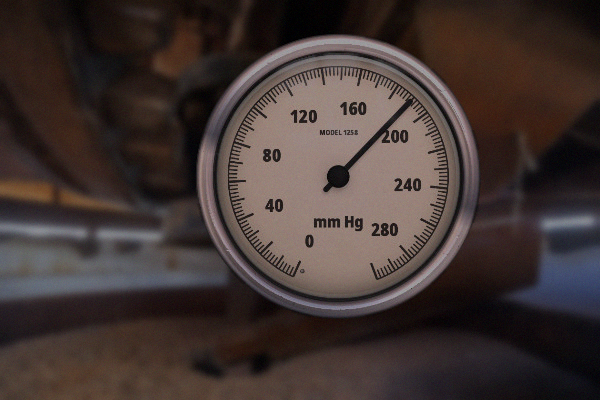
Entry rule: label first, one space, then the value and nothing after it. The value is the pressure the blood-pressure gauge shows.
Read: 190 mmHg
